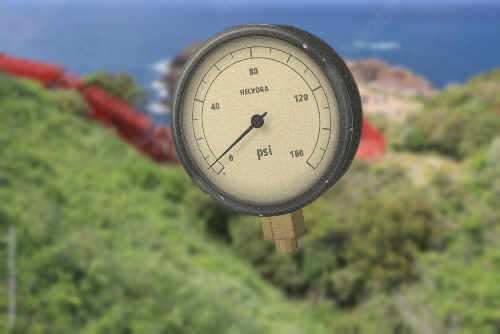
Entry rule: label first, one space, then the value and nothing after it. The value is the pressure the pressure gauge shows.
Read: 5 psi
